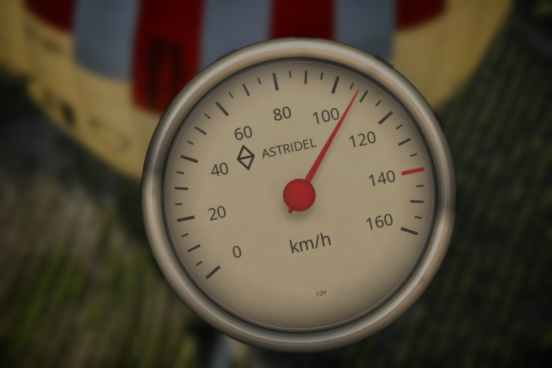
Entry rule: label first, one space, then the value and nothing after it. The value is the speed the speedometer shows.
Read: 107.5 km/h
